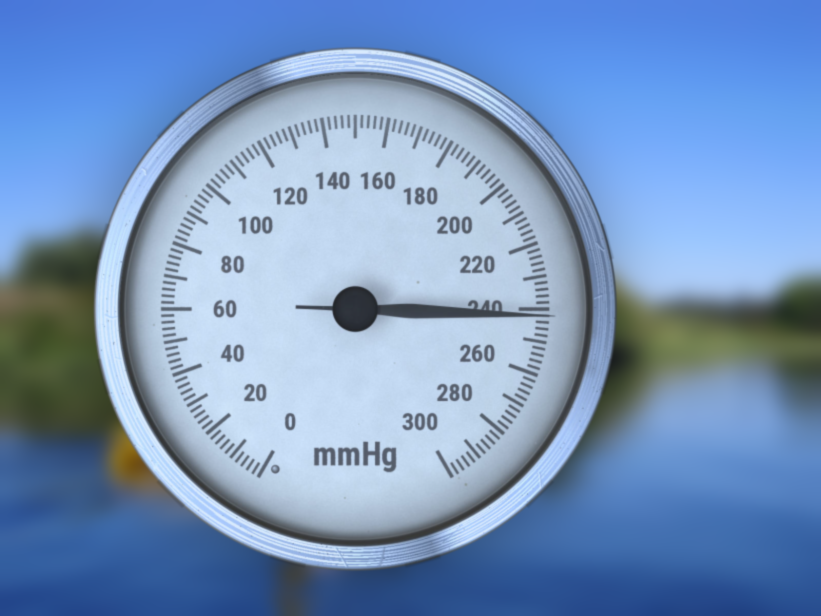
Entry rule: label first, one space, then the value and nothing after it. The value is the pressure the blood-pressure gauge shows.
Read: 242 mmHg
